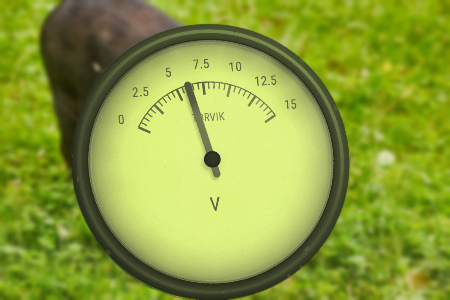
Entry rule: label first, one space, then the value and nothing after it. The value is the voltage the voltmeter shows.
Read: 6 V
